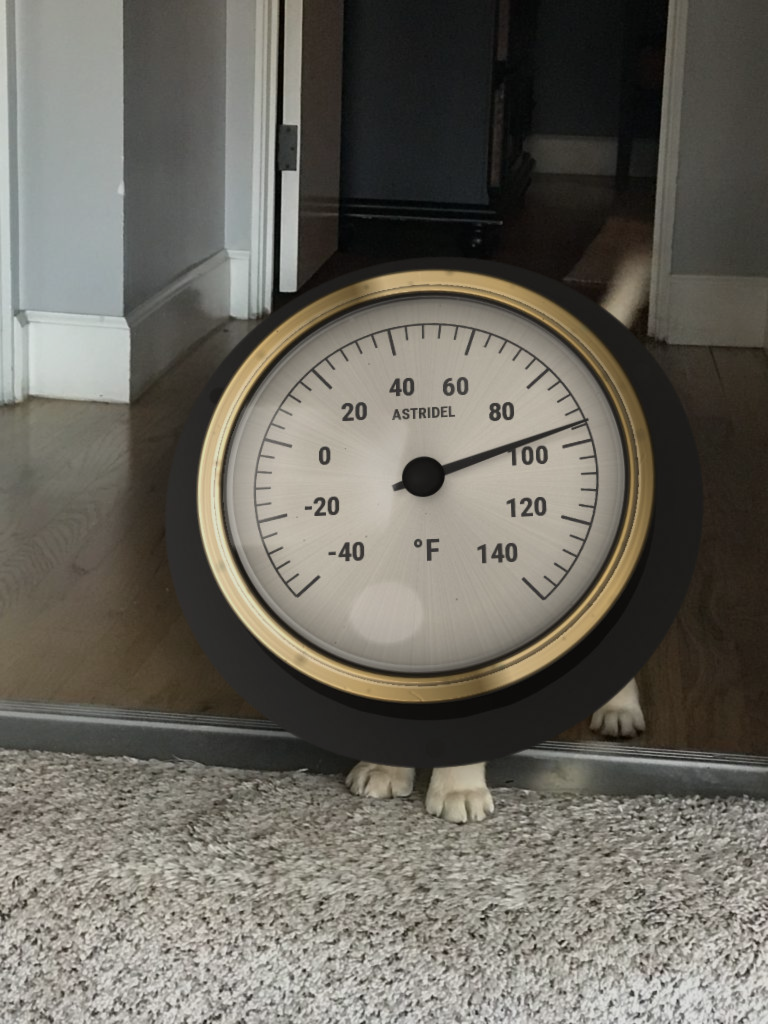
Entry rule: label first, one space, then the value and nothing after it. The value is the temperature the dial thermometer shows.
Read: 96 °F
